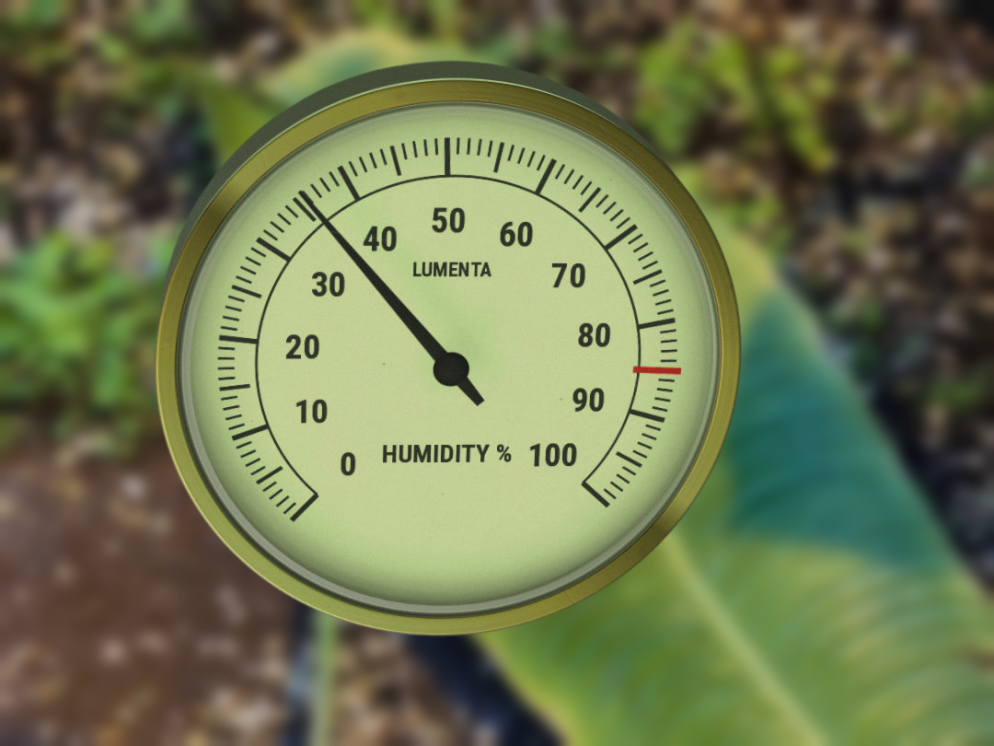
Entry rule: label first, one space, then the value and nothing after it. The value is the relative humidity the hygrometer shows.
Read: 36 %
